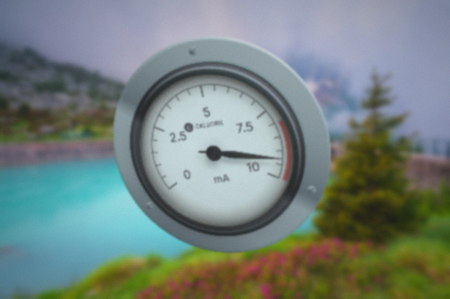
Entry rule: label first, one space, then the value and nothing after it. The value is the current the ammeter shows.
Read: 9.25 mA
